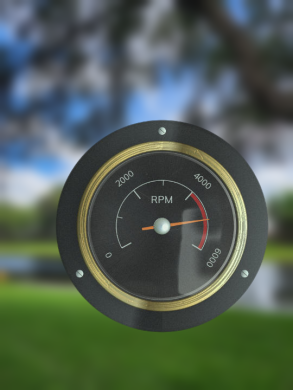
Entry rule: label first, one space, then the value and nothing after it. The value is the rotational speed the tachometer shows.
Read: 5000 rpm
